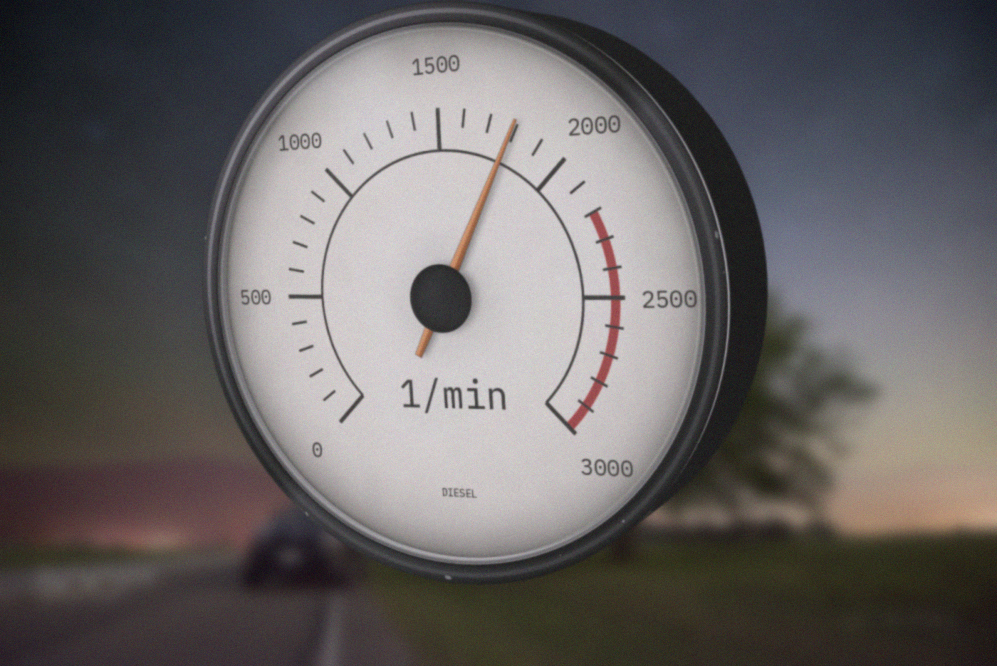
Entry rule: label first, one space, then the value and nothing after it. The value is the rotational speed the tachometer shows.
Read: 1800 rpm
